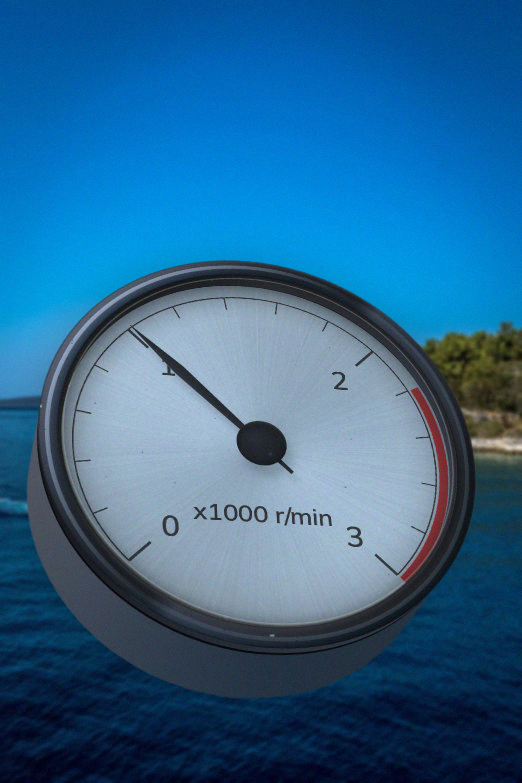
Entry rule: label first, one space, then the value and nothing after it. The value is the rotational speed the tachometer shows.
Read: 1000 rpm
